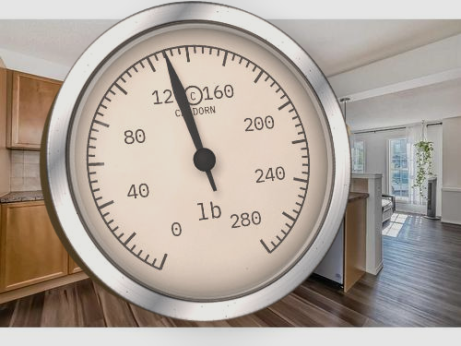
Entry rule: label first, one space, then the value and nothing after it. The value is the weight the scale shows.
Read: 128 lb
